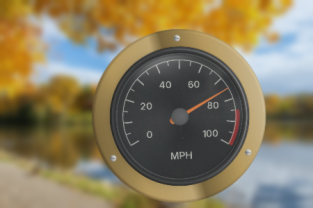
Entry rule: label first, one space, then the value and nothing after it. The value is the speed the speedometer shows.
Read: 75 mph
